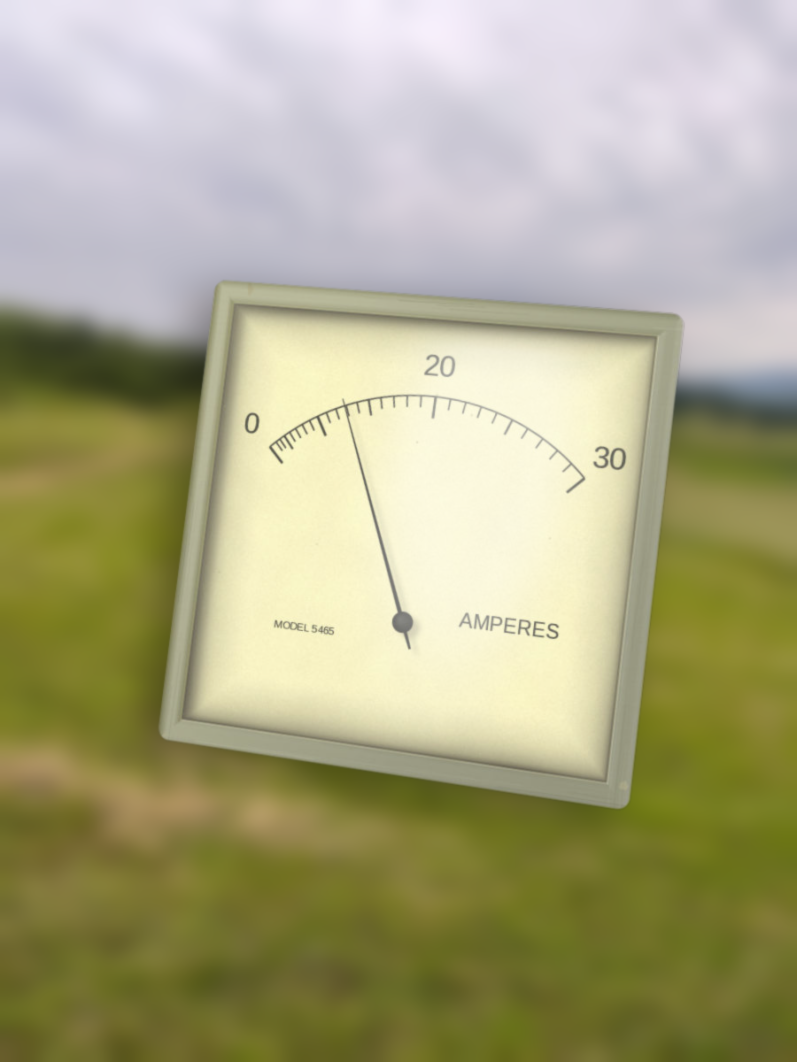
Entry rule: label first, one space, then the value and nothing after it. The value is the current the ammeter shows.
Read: 13 A
